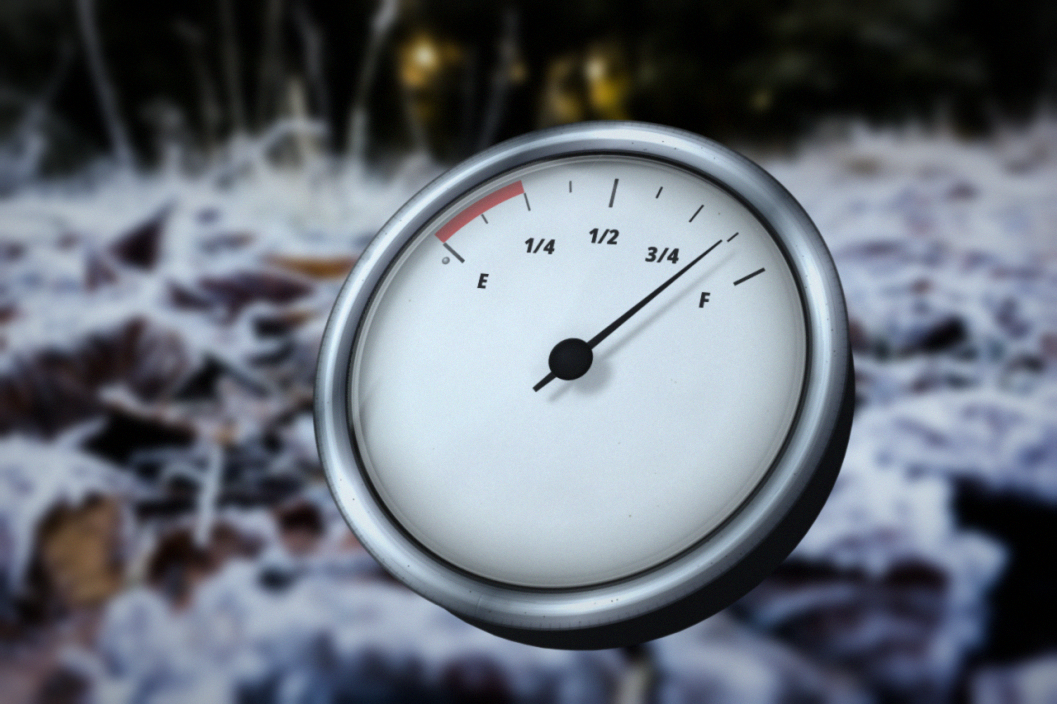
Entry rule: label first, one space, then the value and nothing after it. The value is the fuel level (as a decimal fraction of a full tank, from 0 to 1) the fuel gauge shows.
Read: 0.875
